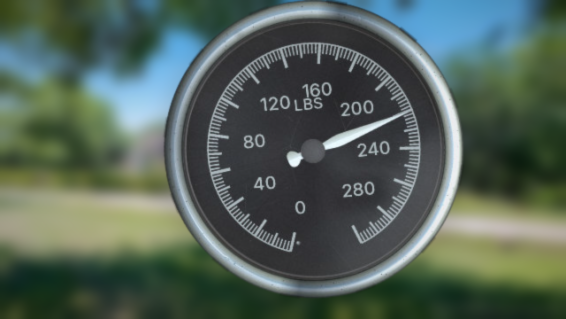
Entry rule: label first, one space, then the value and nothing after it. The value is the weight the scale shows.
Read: 220 lb
